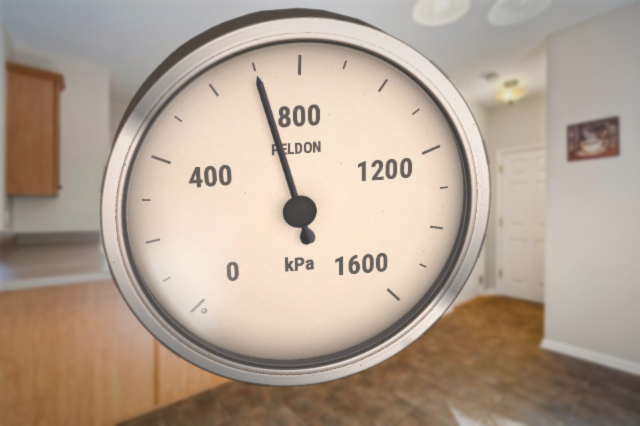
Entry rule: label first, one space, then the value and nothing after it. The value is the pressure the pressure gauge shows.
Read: 700 kPa
